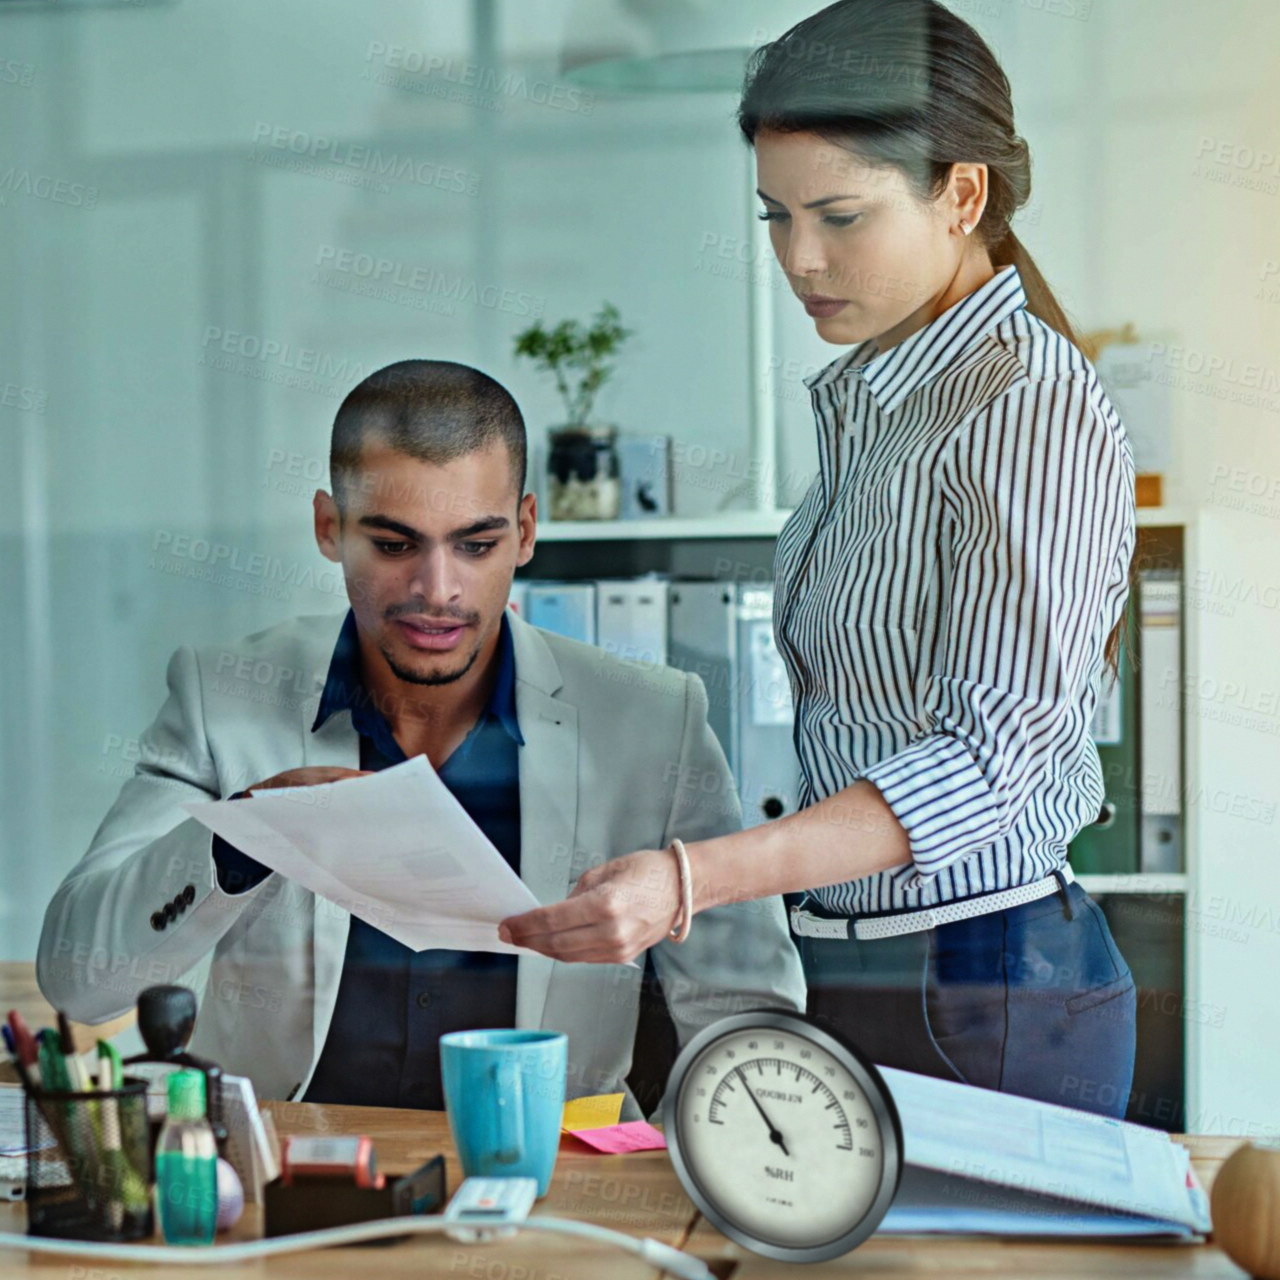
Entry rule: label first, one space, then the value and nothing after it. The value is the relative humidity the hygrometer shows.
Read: 30 %
